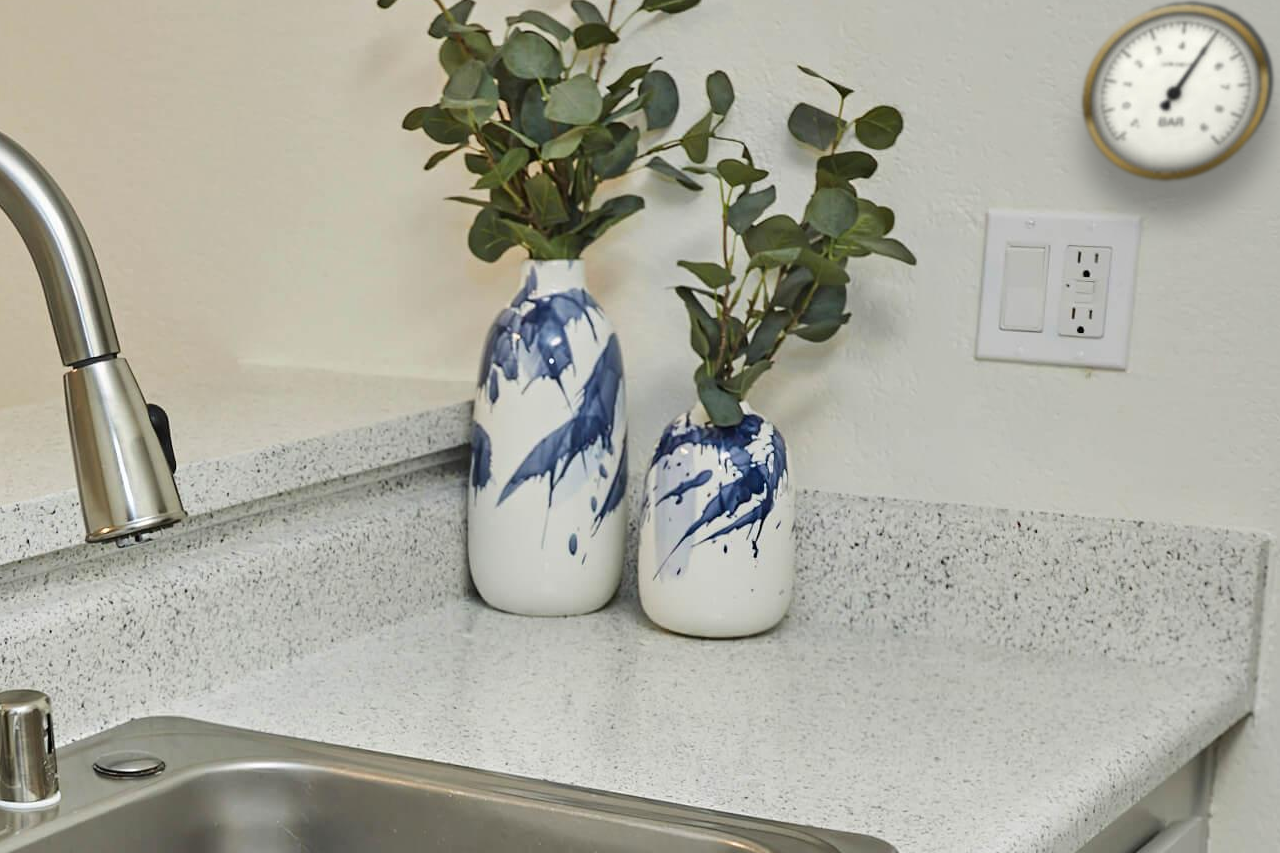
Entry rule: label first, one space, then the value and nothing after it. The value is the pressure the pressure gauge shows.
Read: 5 bar
